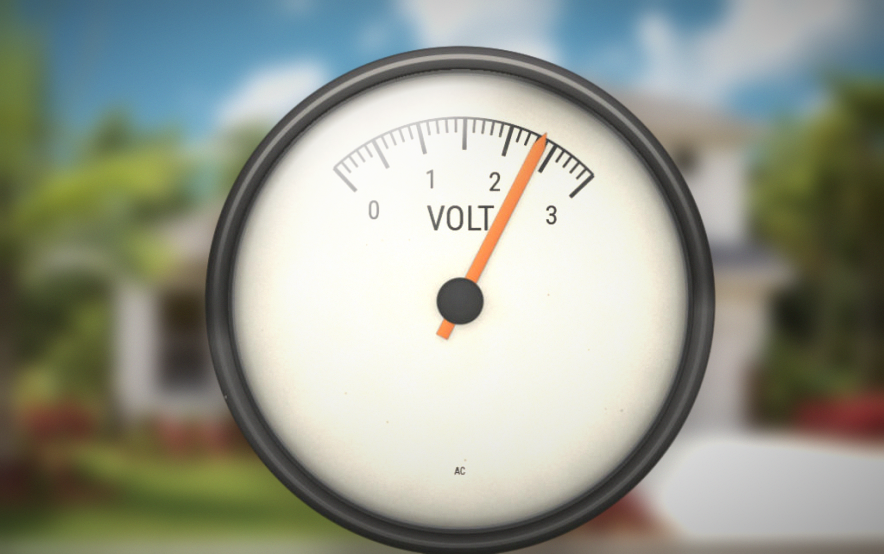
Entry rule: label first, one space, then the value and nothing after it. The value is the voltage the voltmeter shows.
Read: 2.35 V
